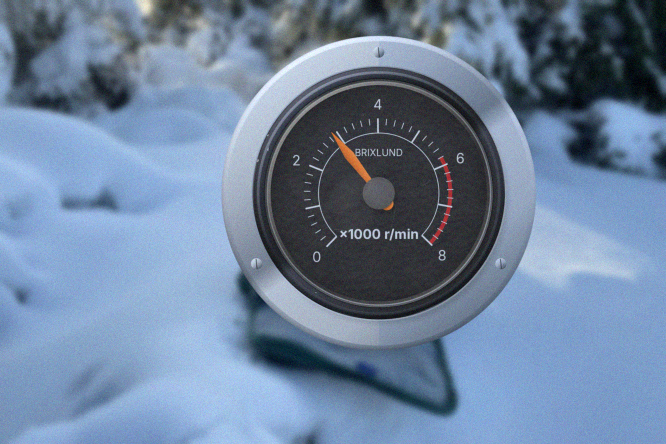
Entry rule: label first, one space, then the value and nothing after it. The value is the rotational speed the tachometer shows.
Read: 2900 rpm
